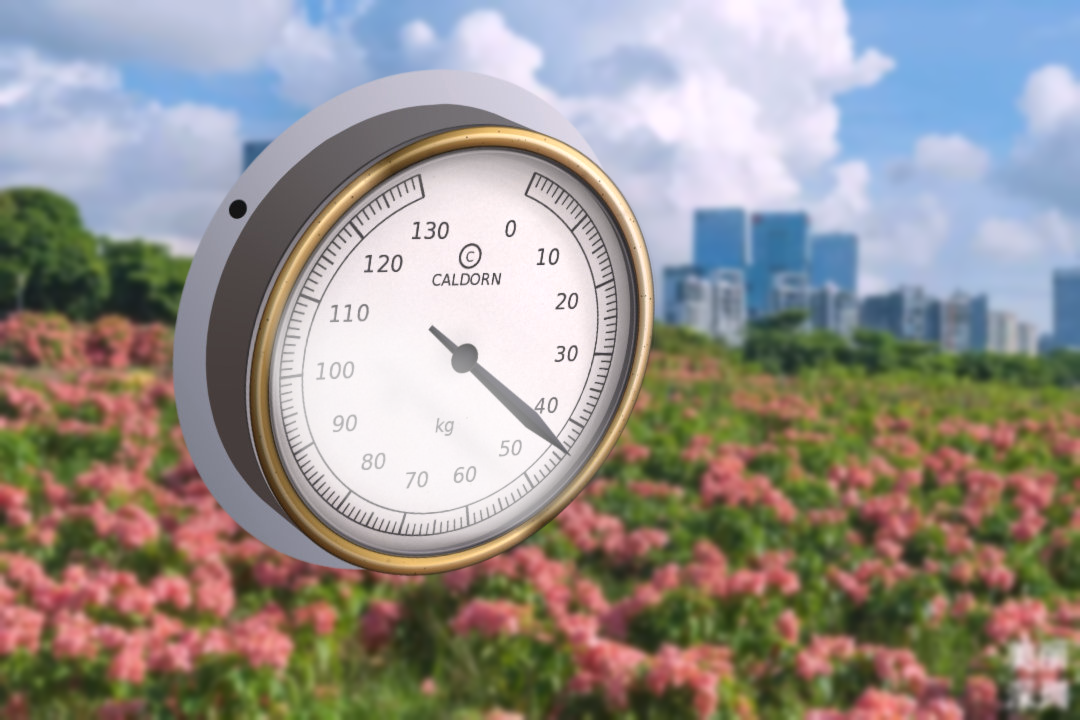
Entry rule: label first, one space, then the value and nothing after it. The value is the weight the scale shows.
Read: 44 kg
